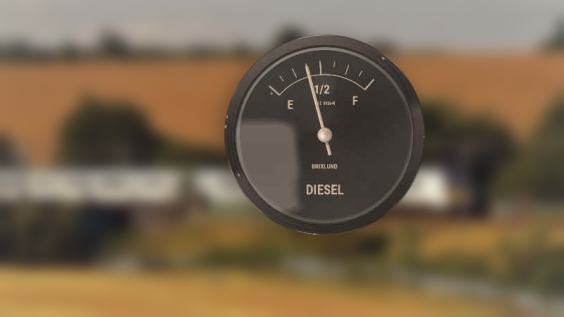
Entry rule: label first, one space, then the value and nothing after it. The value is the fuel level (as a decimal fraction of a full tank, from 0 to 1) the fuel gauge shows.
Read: 0.375
